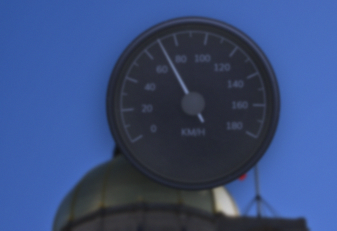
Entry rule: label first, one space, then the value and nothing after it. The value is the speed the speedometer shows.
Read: 70 km/h
